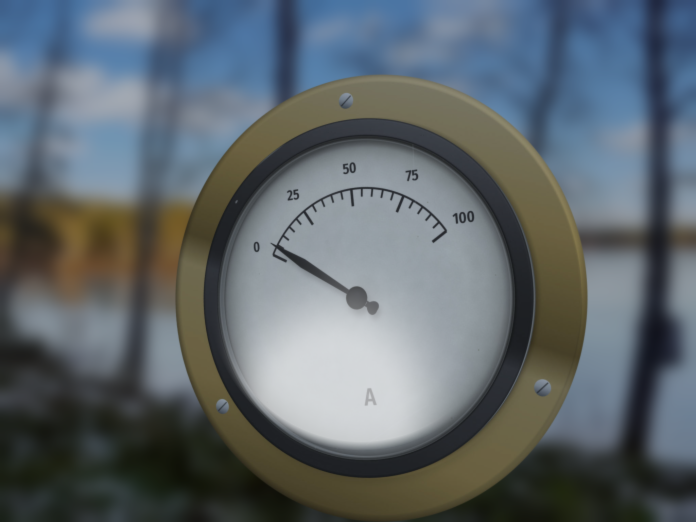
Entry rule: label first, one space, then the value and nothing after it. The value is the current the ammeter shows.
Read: 5 A
